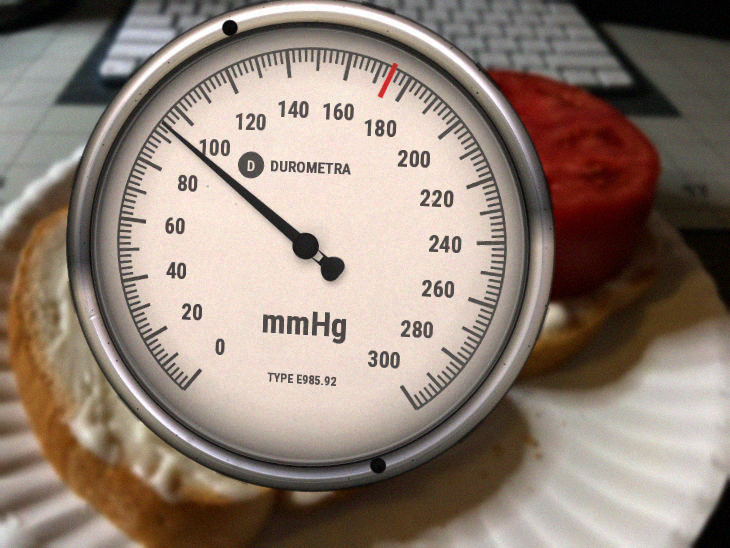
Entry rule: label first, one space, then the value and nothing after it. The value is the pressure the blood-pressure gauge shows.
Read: 94 mmHg
